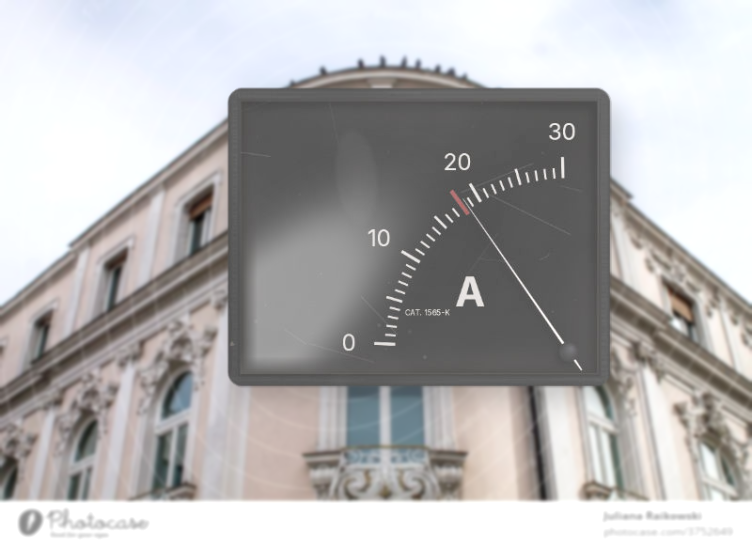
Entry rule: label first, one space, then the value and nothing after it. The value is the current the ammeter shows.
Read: 18.5 A
